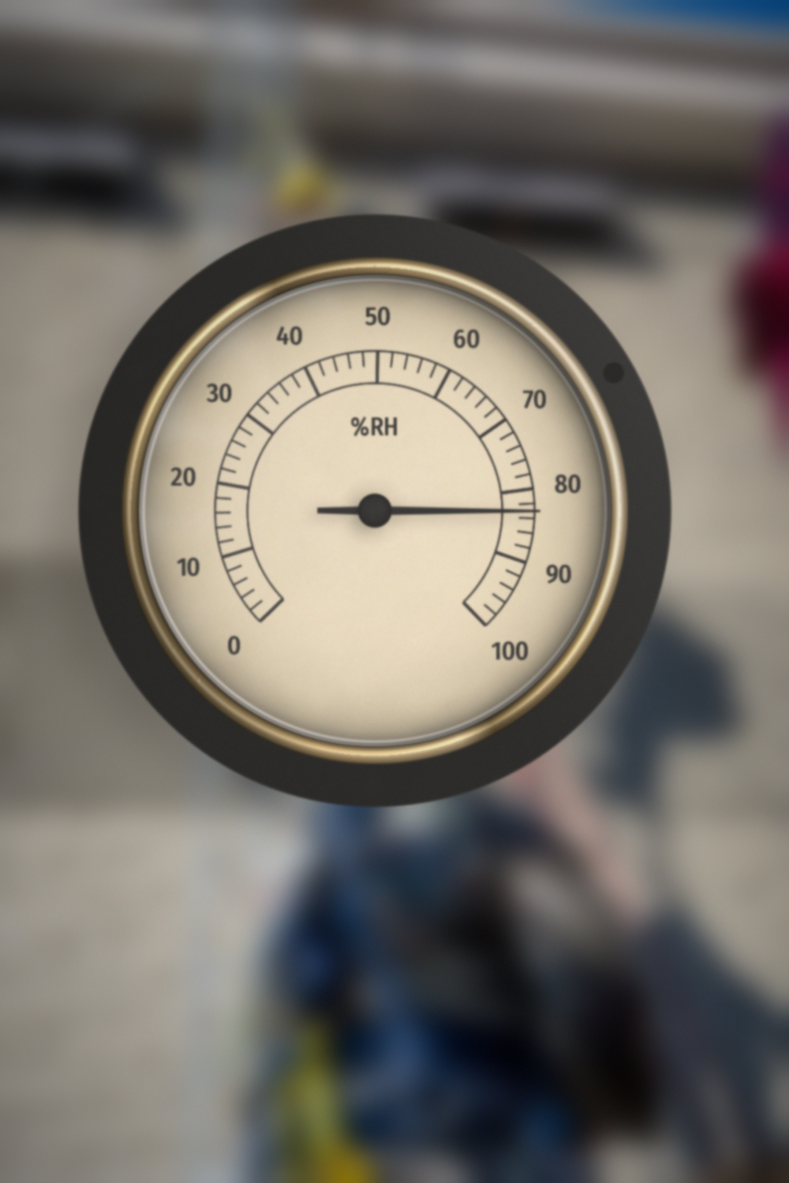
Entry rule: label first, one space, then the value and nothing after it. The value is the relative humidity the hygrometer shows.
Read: 83 %
